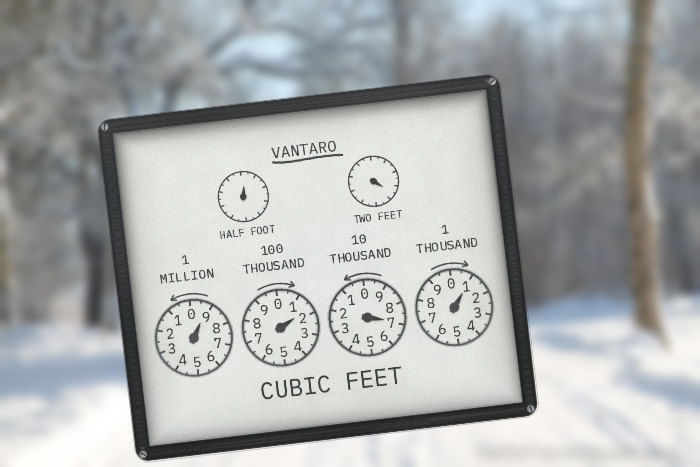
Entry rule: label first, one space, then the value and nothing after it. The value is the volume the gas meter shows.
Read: 917100 ft³
